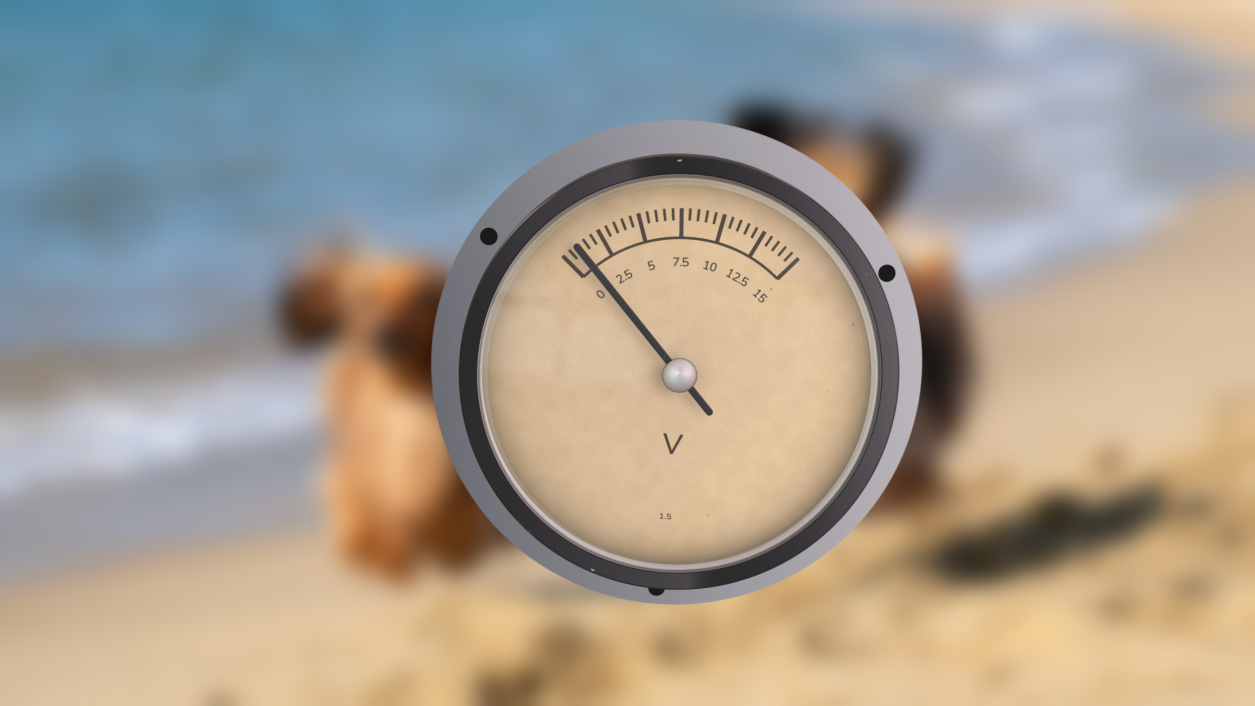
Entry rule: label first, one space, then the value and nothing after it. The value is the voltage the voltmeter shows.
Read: 1 V
